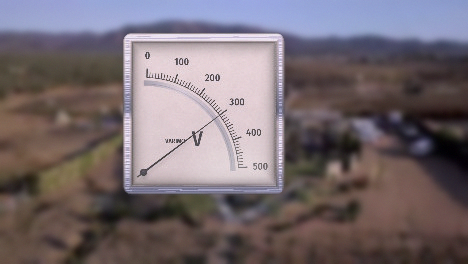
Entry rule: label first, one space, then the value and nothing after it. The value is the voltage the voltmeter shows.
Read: 300 V
